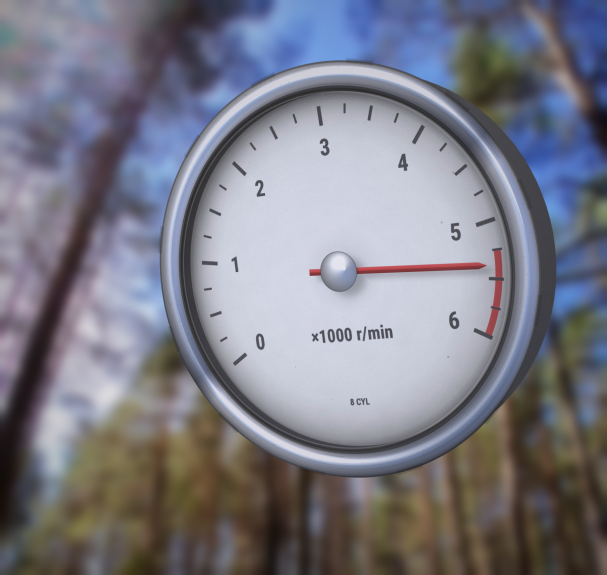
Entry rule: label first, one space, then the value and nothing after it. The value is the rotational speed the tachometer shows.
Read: 5375 rpm
